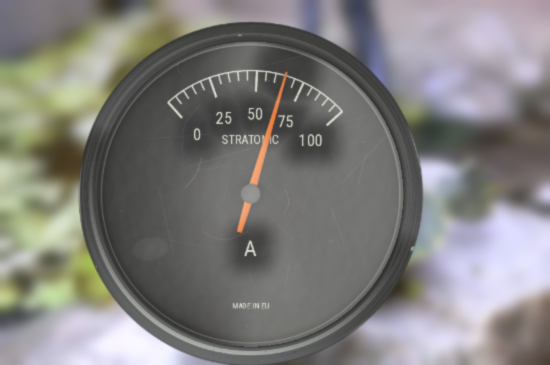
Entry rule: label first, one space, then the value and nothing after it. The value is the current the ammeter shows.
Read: 65 A
